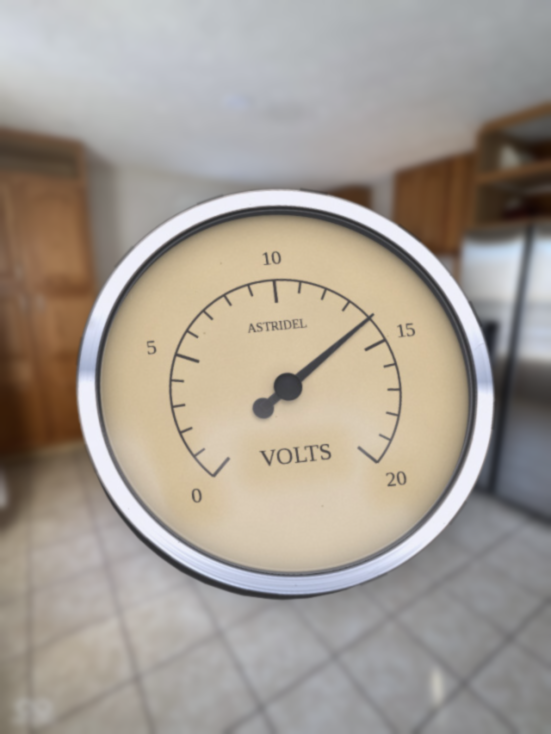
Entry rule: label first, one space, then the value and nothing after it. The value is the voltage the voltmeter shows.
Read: 14 V
